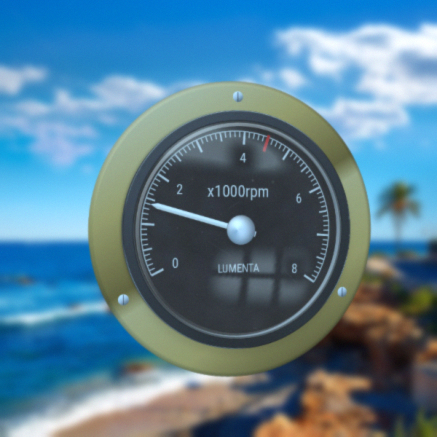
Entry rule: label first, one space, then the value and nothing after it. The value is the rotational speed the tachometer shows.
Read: 1400 rpm
